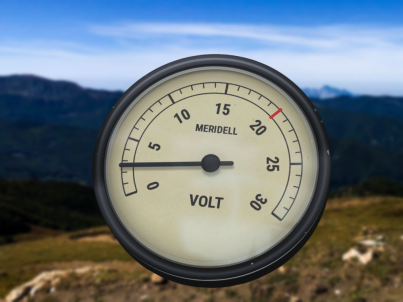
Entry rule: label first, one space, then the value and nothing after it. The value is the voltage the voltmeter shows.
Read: 2.5 V
